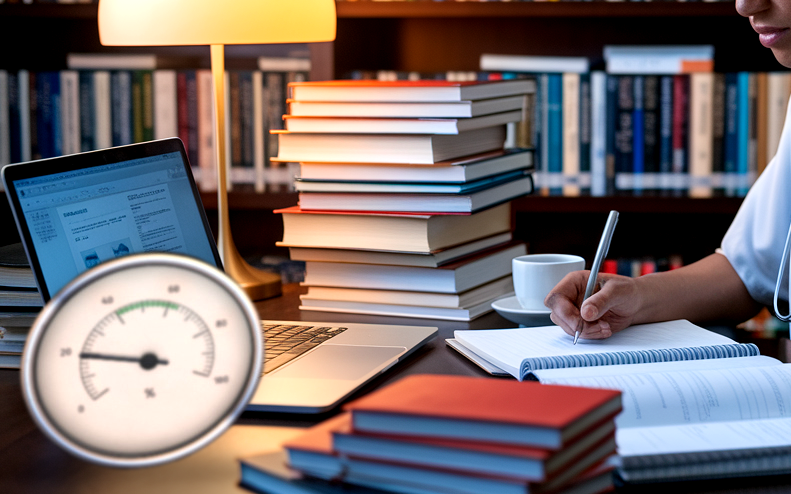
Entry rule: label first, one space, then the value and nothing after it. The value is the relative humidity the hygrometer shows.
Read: 20 %
